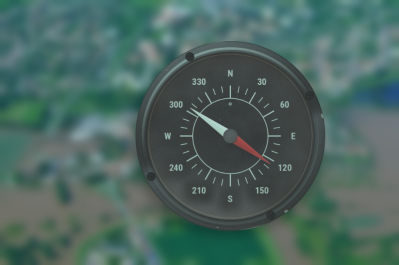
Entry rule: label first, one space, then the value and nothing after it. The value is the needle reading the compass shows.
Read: 125 °
